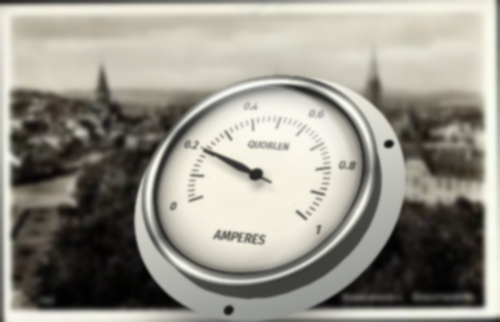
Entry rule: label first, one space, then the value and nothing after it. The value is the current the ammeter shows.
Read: 0.2 A
